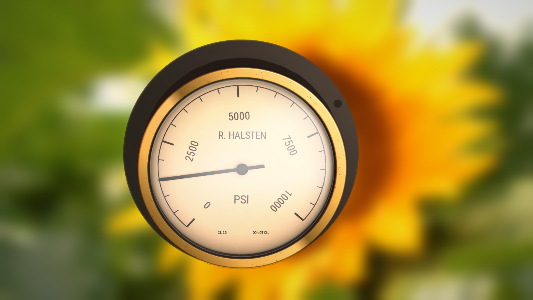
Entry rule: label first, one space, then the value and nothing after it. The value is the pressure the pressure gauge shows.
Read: 1500 psi
